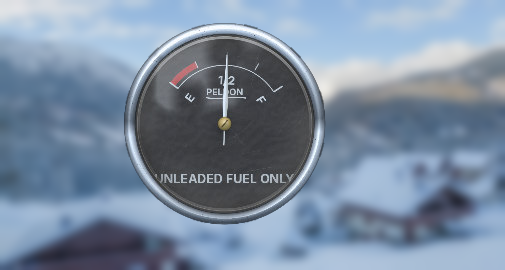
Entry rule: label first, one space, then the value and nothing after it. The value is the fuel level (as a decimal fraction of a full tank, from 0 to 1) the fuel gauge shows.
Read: 0.5
